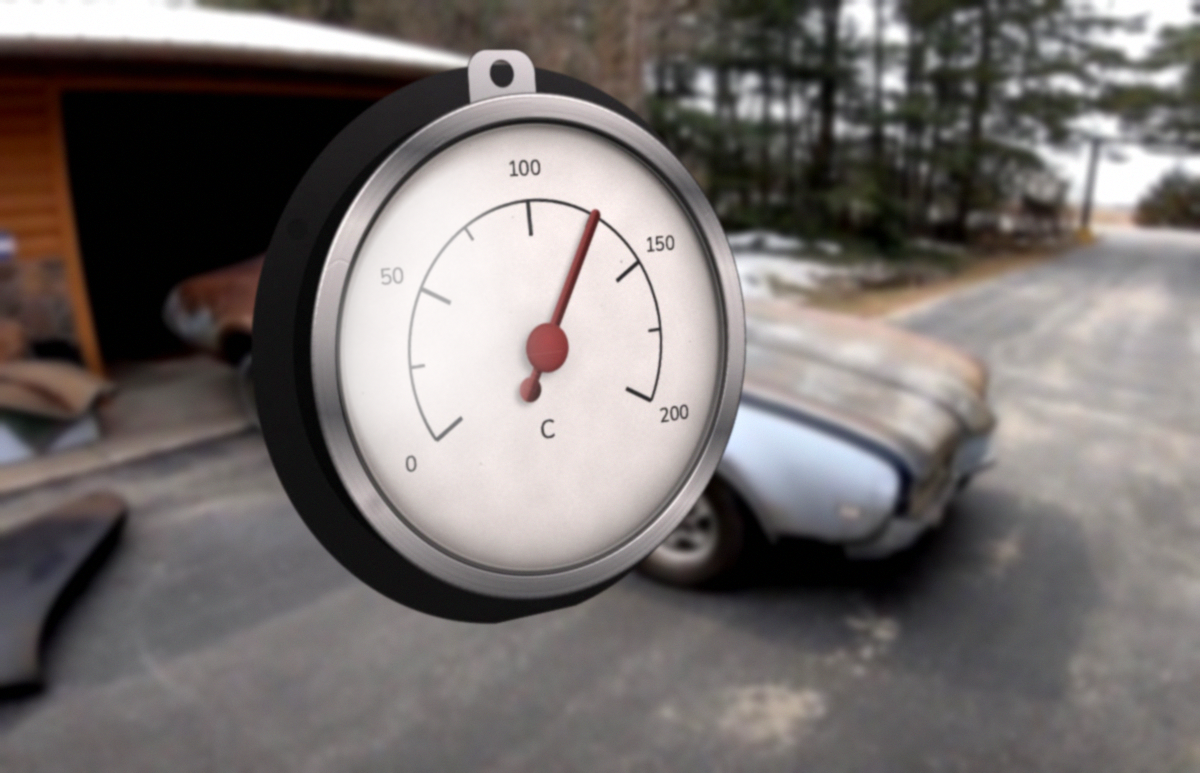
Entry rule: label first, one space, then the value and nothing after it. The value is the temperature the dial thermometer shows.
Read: 125 °C
